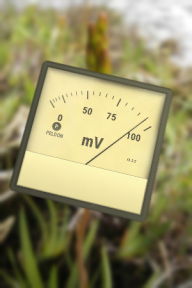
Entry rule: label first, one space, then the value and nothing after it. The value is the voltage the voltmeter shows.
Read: 95 mV
